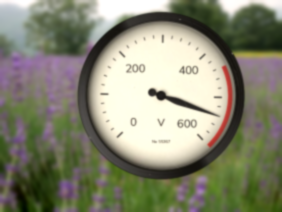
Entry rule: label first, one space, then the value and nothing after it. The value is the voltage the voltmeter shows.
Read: 540 V
